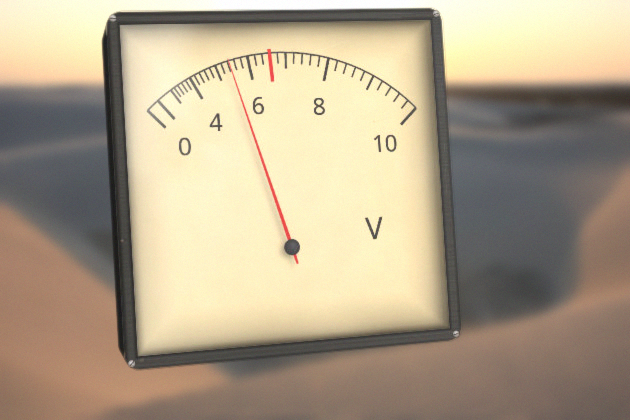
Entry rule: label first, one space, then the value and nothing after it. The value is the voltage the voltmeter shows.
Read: 5.4 V
